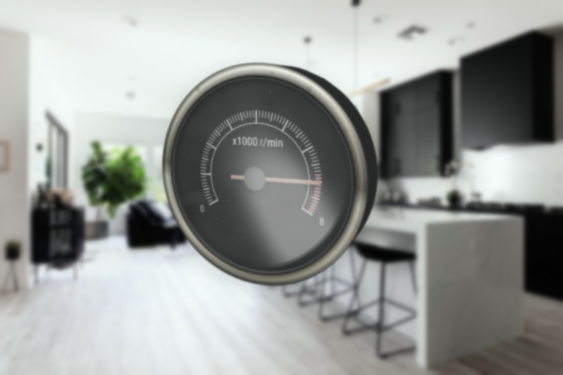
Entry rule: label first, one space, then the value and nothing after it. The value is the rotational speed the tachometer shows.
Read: 7000 rpm
